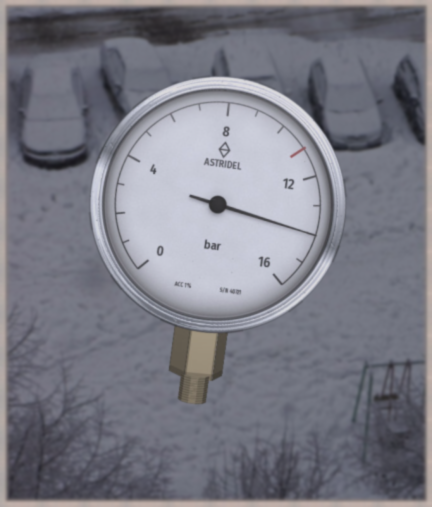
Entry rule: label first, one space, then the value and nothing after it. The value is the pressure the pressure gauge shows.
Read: 14 bar
